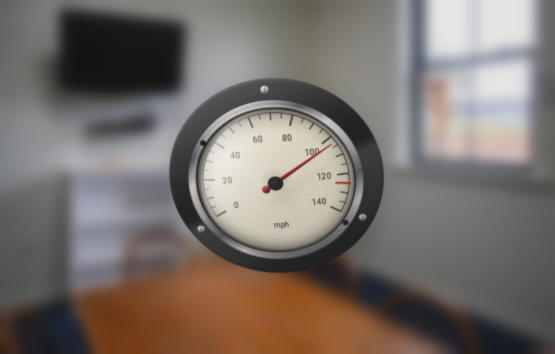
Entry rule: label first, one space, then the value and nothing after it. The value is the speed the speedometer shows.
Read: 102.5 mph
